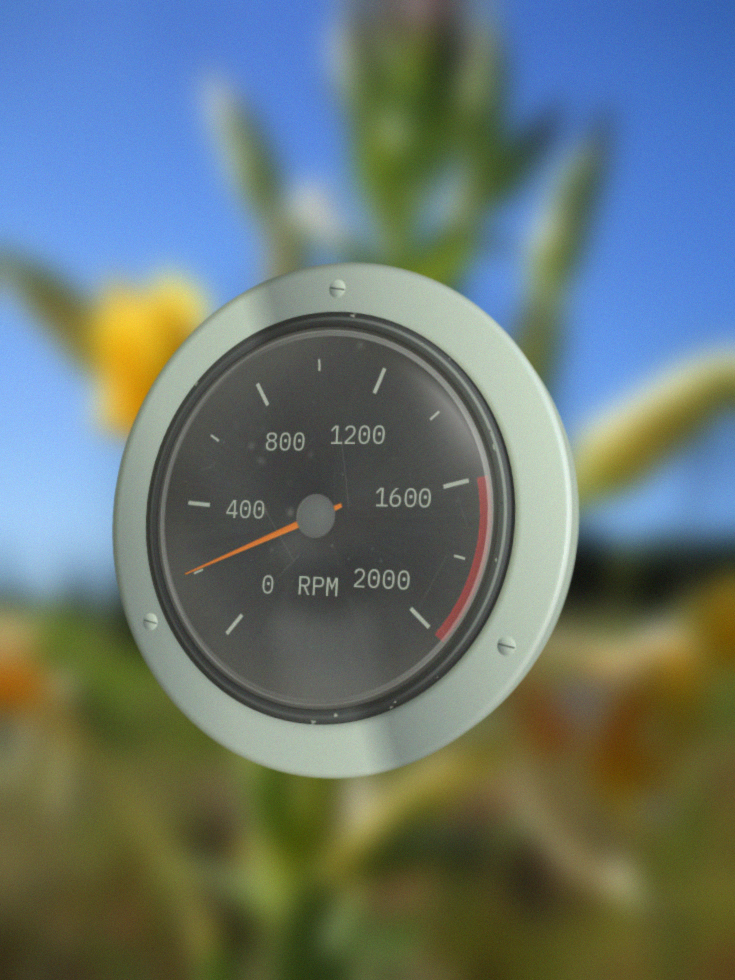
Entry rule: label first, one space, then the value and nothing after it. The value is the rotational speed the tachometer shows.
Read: 200 rpm
